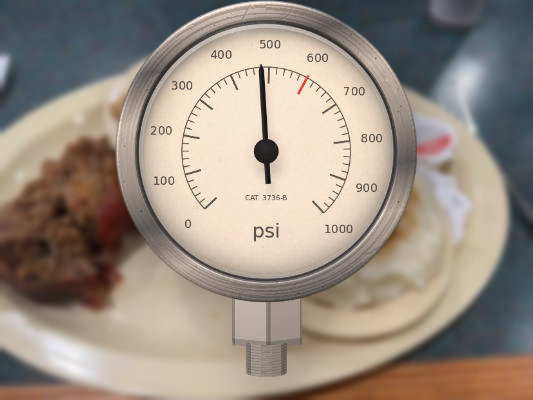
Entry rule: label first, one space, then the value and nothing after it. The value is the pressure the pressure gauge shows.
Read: 480 psi
